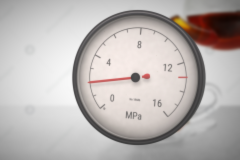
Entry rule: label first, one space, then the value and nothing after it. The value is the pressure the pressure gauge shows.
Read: 2 MPa
